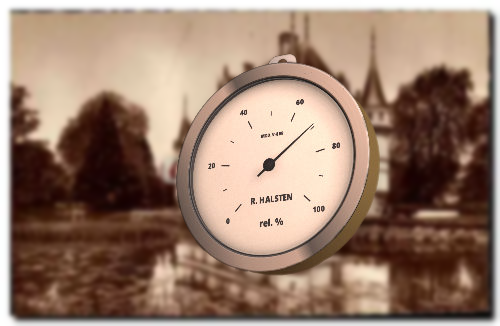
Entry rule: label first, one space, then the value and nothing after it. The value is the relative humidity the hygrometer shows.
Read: 70 %
